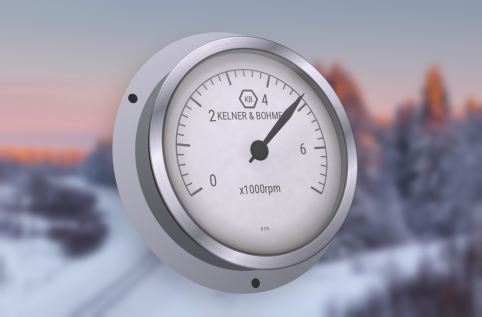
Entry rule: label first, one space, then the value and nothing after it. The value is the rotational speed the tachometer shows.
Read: 4800 rpm
